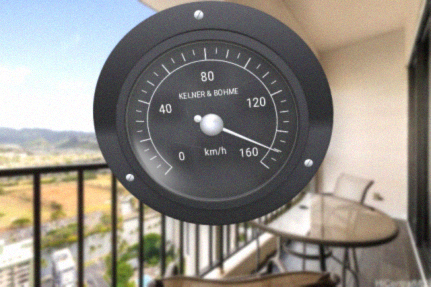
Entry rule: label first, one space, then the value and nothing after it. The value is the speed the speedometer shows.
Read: 150 km/h
